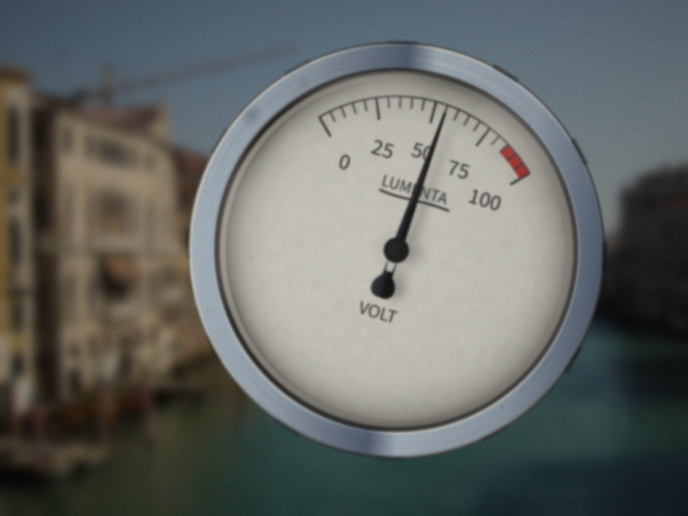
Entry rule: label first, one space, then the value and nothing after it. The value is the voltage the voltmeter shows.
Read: 55 V
